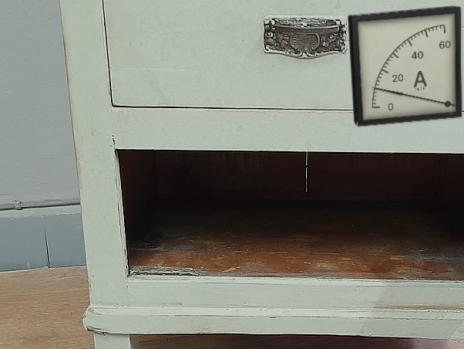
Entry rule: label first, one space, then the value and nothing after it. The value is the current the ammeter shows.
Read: 10 A
